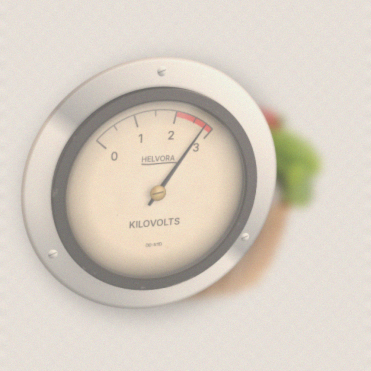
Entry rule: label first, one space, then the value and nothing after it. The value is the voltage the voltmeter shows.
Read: 2.75 kV
